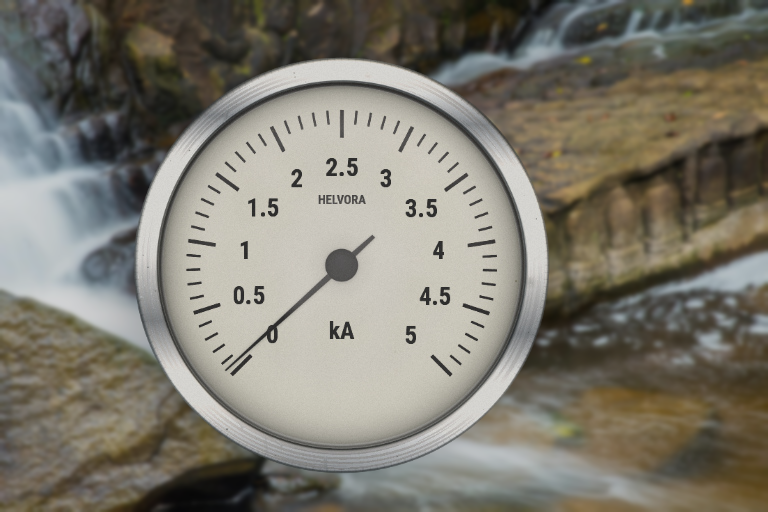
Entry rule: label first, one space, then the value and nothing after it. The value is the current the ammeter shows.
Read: 0.05 kA
